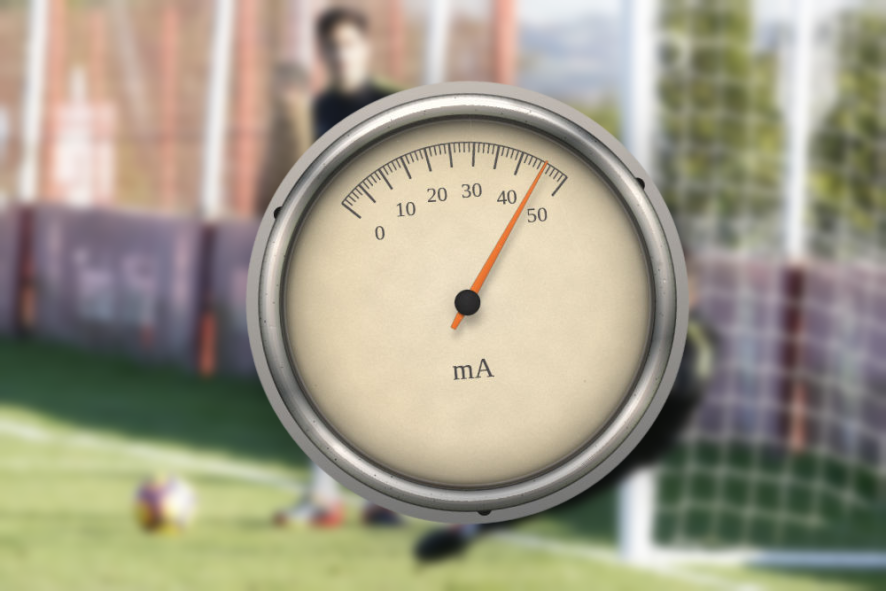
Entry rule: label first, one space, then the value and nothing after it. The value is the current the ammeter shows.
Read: 45 mA
